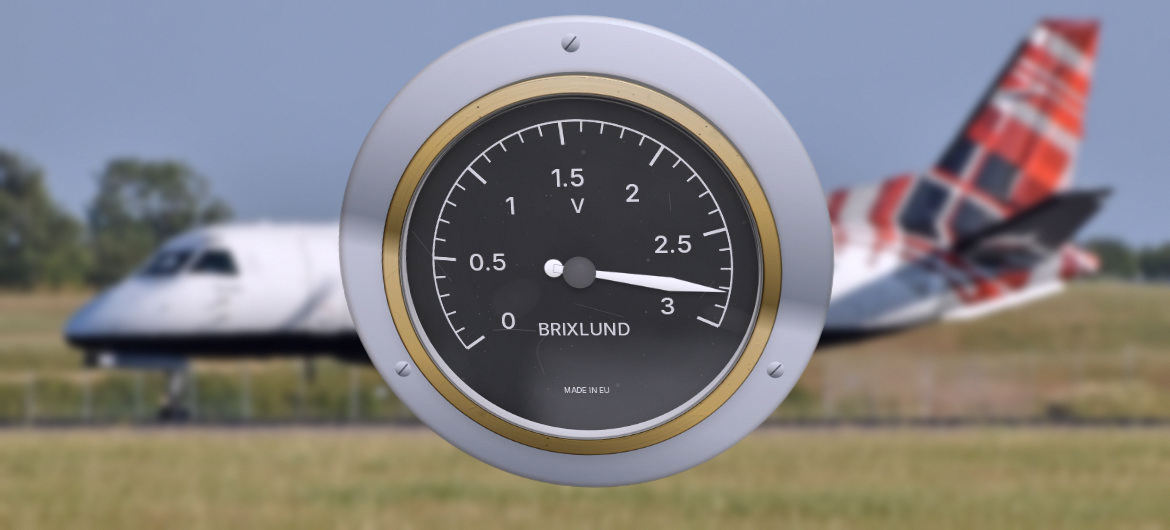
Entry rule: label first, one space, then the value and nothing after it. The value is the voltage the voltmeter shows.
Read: 2.8 V
